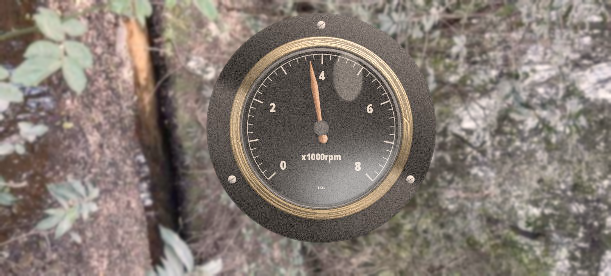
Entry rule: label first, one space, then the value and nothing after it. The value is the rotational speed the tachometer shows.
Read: 3700 rpm
